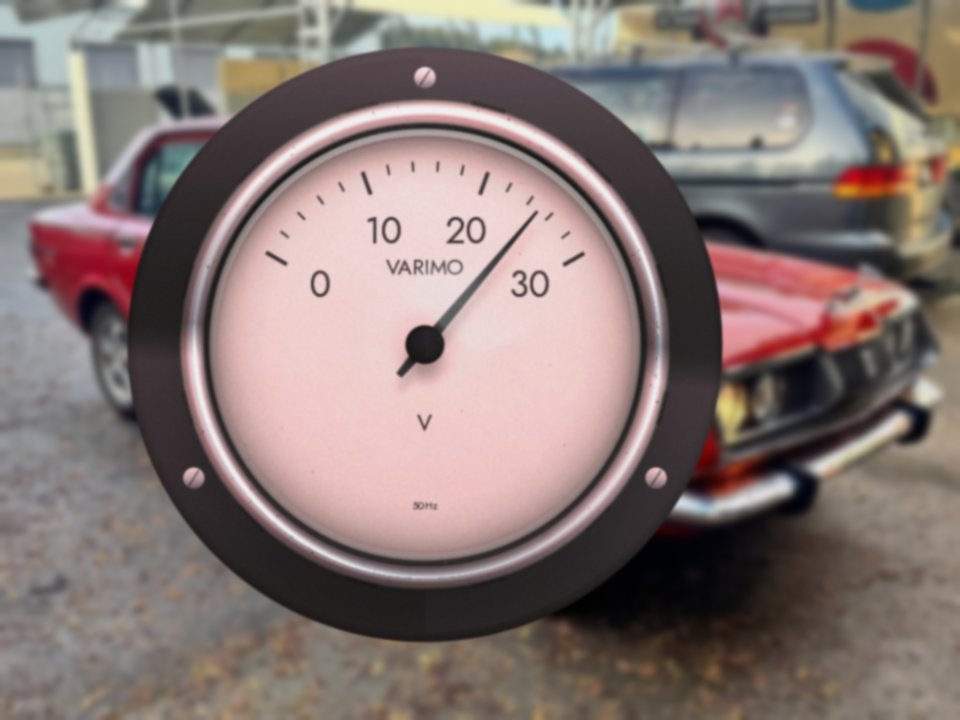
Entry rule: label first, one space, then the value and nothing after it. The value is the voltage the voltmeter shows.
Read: 25 V
